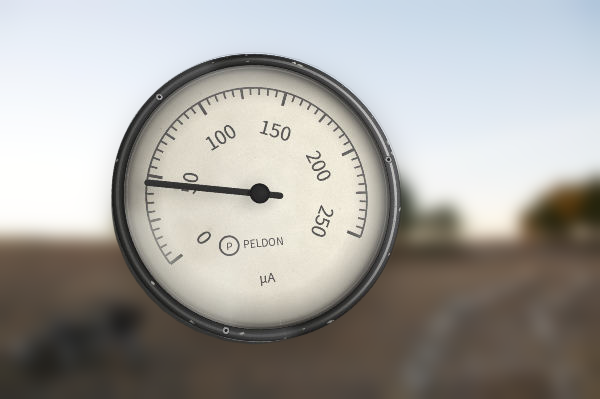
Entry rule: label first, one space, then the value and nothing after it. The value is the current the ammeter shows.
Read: 45 µA
